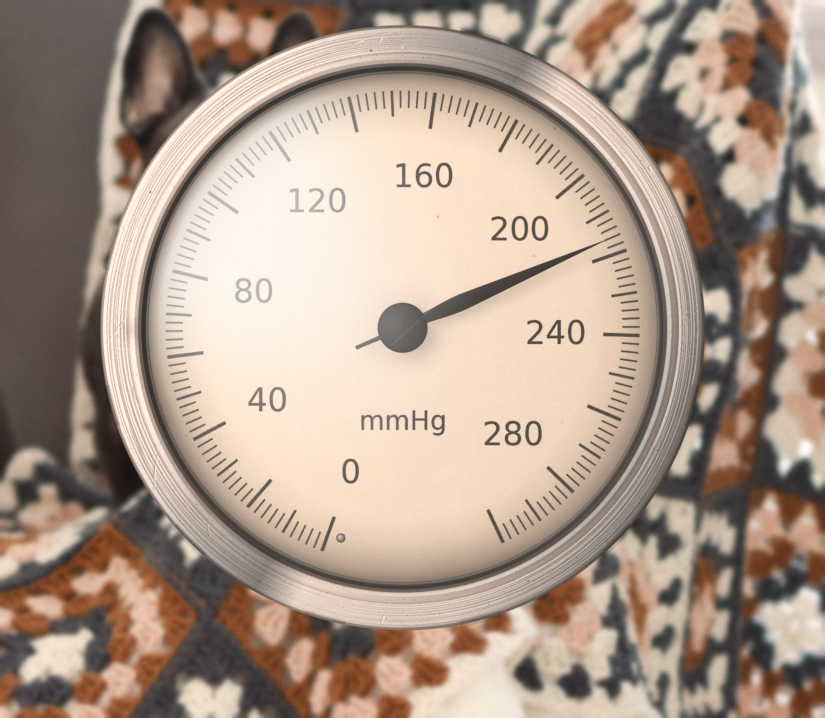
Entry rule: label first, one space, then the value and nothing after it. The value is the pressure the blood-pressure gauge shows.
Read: 216 mmHg
